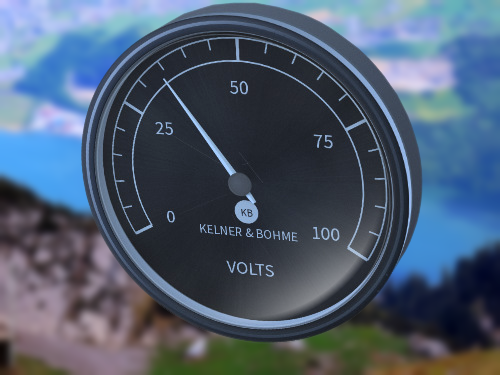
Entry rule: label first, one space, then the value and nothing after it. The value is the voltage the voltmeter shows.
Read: 35 V
